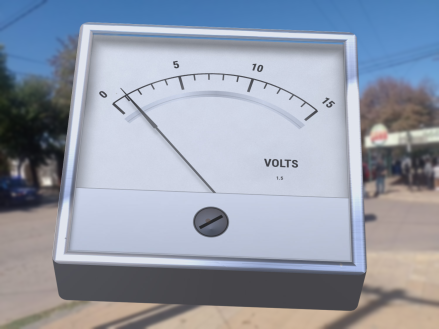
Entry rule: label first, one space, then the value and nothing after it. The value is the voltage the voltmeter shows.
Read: 1 V
